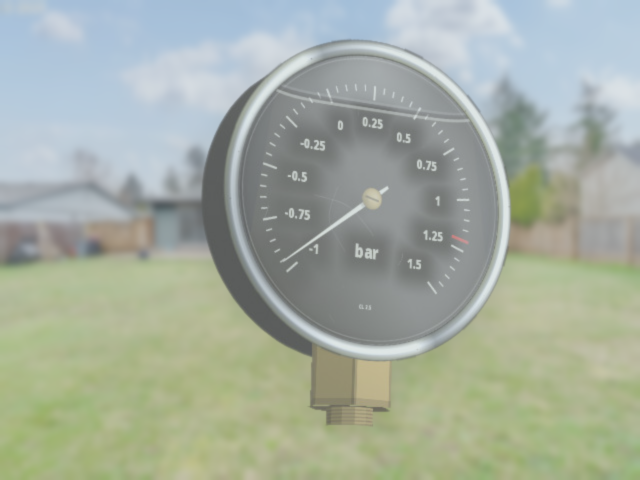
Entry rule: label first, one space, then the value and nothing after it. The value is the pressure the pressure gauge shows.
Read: -0.95 bar
